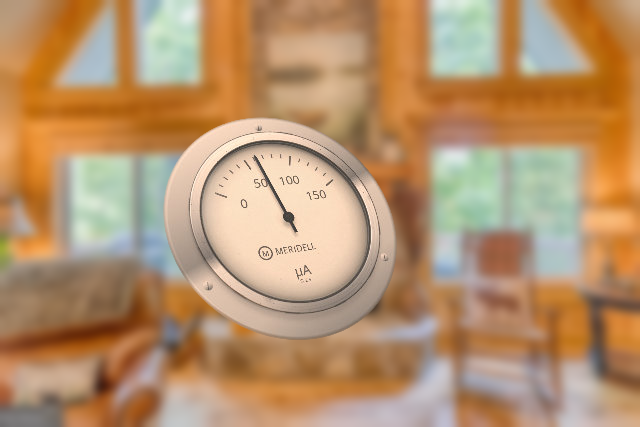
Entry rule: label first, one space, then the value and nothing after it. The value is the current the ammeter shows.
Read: 60 µA
